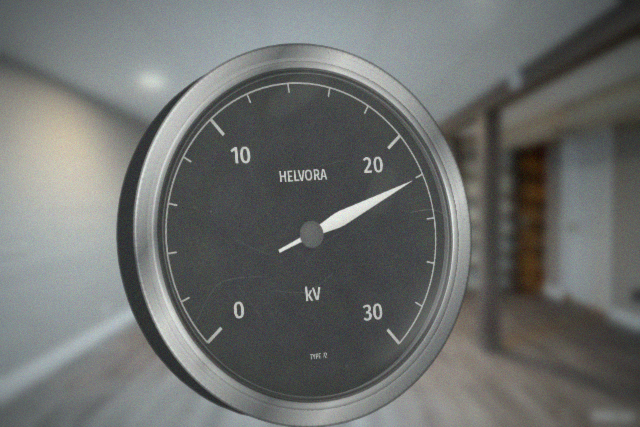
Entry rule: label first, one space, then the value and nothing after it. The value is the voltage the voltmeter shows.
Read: 22 kV
